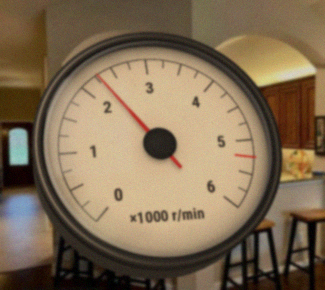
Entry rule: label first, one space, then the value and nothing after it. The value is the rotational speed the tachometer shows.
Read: 2250 rpm
